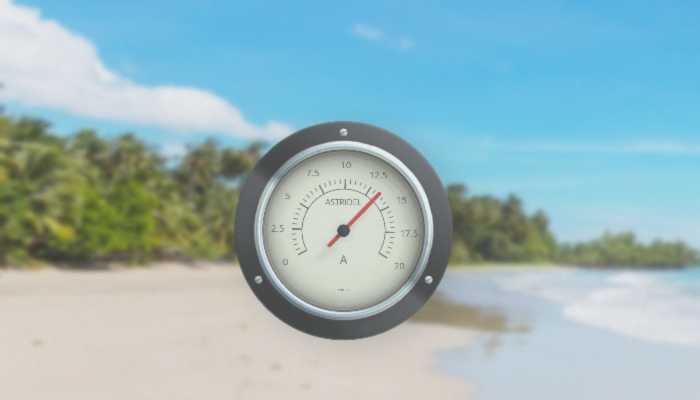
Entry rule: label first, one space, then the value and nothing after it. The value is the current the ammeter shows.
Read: 13.5 A
